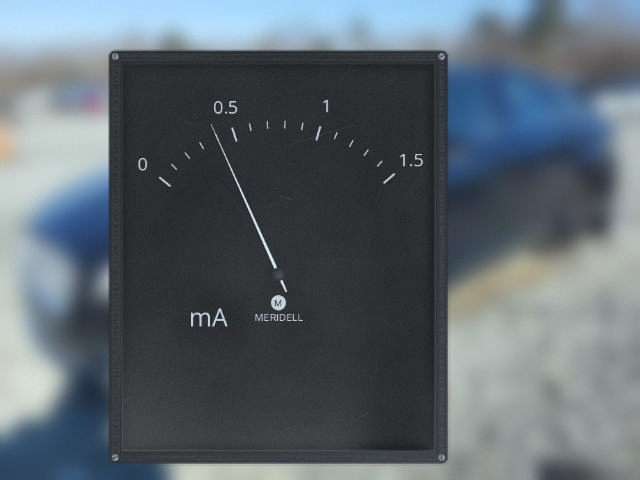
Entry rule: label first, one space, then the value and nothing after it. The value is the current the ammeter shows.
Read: 0.4 mA
